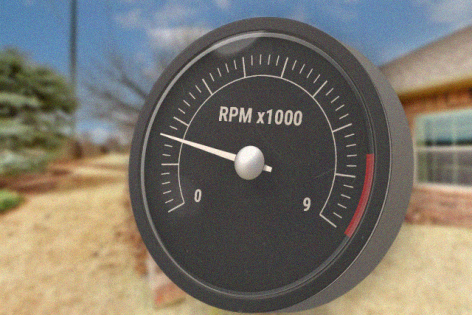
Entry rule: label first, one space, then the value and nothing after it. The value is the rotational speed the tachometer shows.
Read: 1600 rpm
